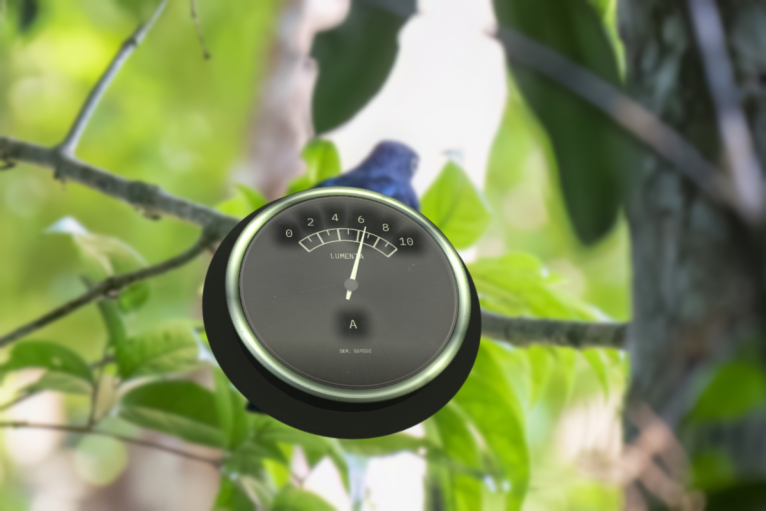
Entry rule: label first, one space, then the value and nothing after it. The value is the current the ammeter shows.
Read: 6.5 A
